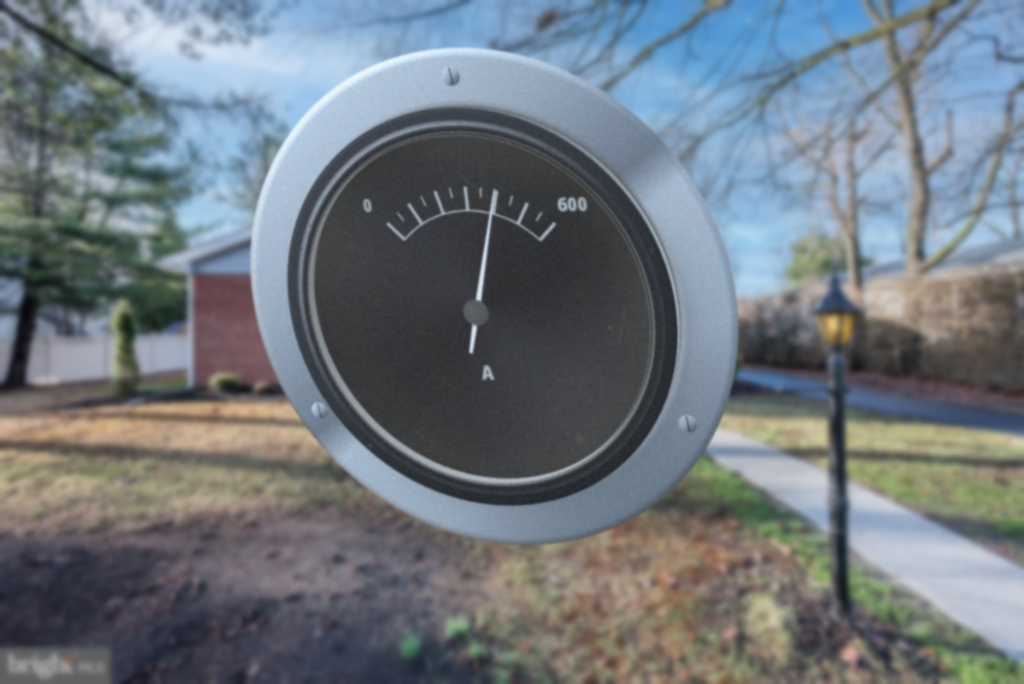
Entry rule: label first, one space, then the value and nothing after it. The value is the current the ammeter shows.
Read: 400 A
